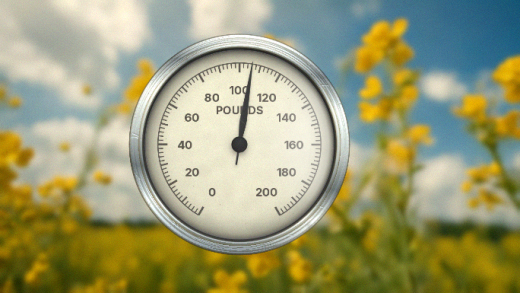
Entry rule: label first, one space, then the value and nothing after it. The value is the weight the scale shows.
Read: 106 lb
